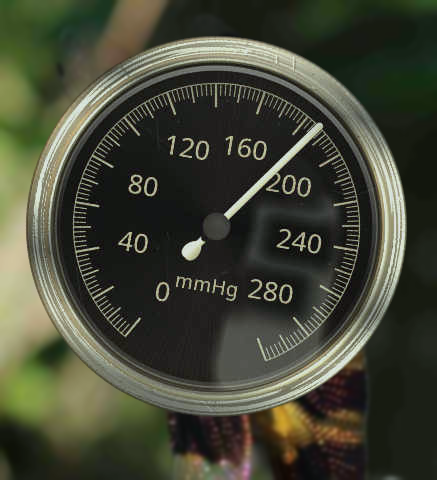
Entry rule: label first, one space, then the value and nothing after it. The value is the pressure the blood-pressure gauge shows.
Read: 186 mmHg
